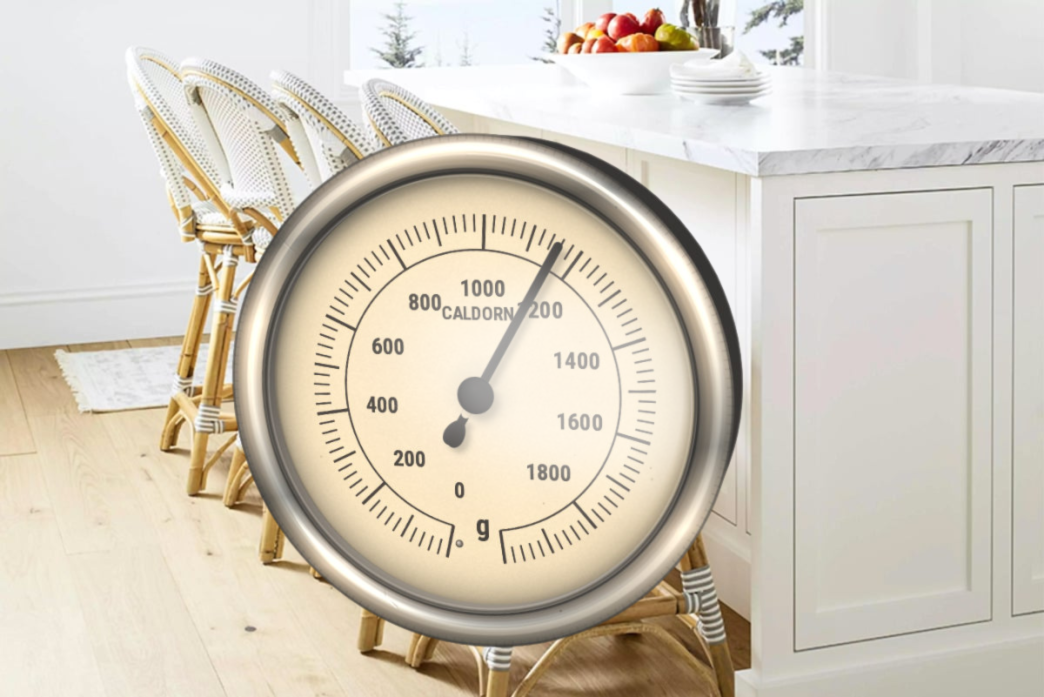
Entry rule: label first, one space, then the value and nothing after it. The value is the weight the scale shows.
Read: 1160 g
